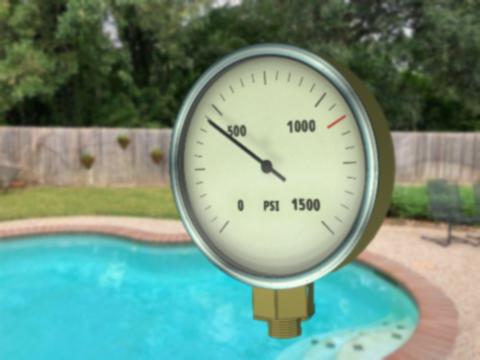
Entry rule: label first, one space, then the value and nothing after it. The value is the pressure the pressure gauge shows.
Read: 450 psi
